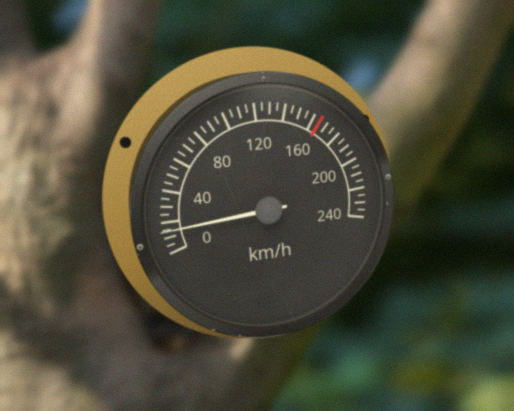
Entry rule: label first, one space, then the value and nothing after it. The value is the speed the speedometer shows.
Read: 15 km/h
